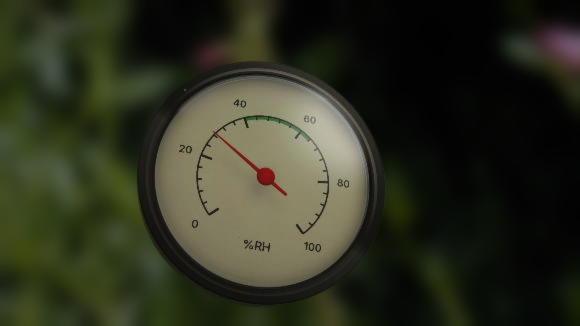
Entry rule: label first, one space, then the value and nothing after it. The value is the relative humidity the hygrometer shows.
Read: 28 %
